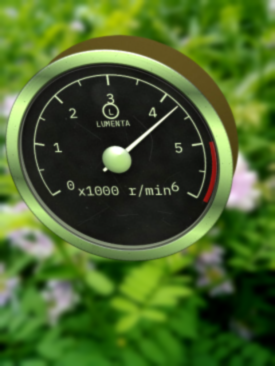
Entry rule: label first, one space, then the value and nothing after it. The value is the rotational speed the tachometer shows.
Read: 4250 rpm
